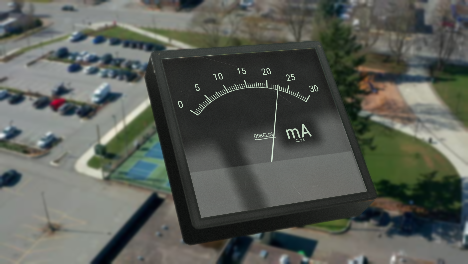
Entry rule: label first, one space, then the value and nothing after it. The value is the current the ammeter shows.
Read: 22.5 mA
